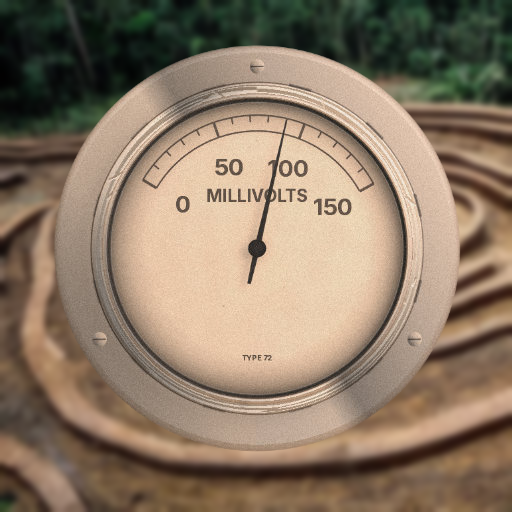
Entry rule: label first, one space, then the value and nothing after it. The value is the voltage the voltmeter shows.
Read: 90 mV
